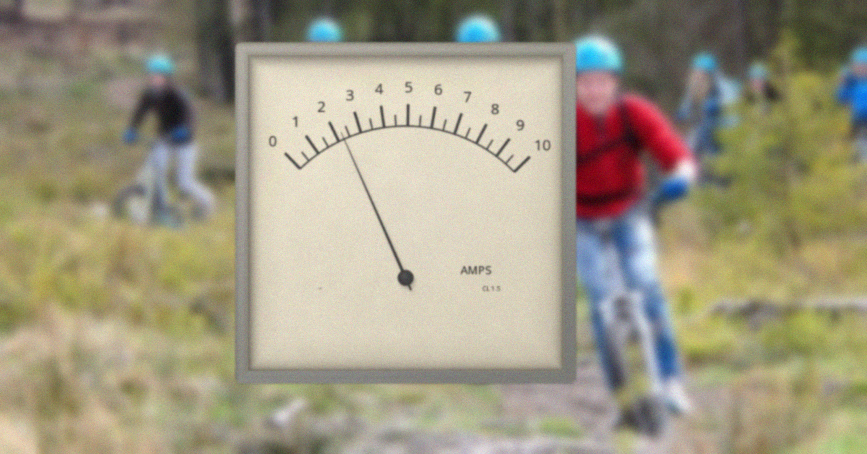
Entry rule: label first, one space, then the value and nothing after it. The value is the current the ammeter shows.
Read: 2.25 A
